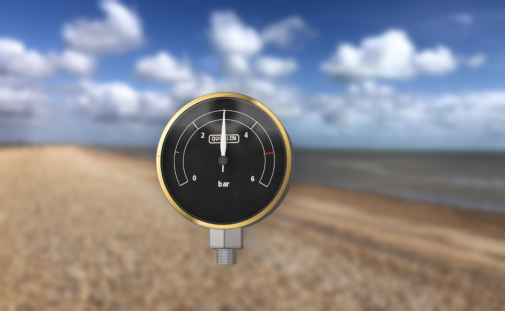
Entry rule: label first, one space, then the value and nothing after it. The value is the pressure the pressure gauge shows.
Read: 3 bar
